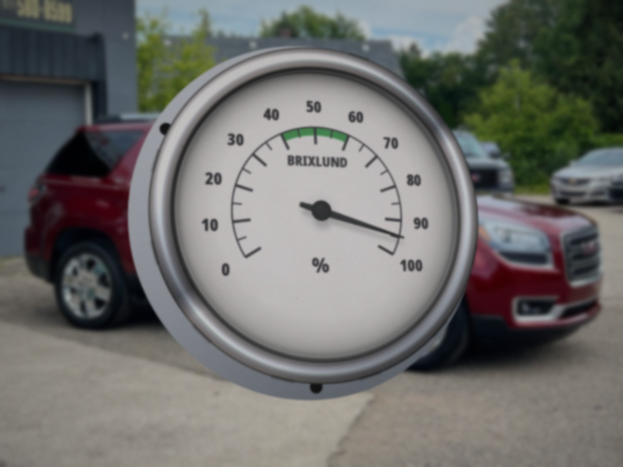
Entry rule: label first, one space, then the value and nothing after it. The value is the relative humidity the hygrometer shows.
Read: 95 %
